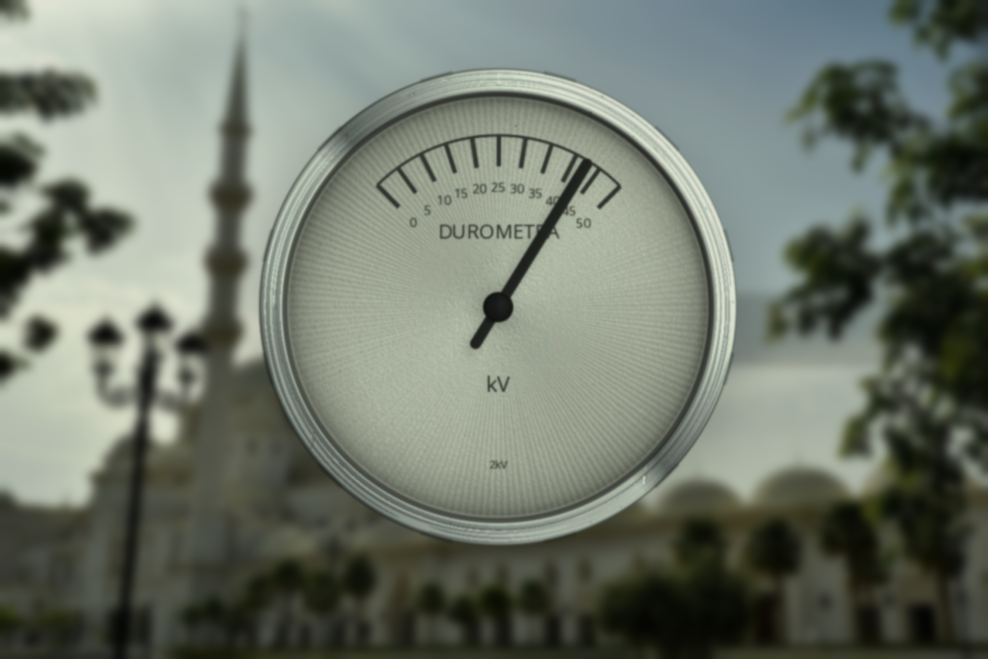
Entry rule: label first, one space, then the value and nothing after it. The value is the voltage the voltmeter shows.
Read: 42.5 kV
